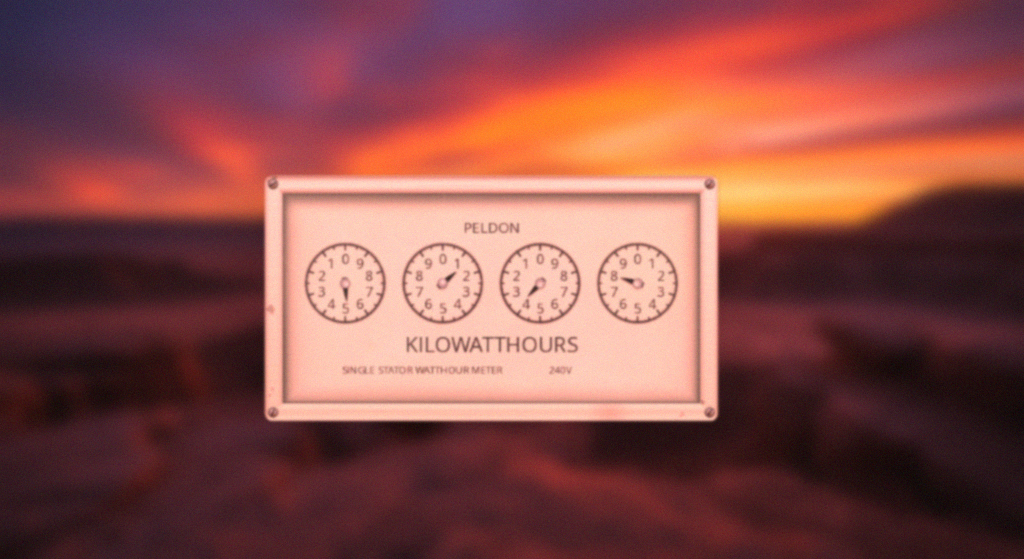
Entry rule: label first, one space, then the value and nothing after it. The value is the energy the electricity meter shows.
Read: 5138 kWh
